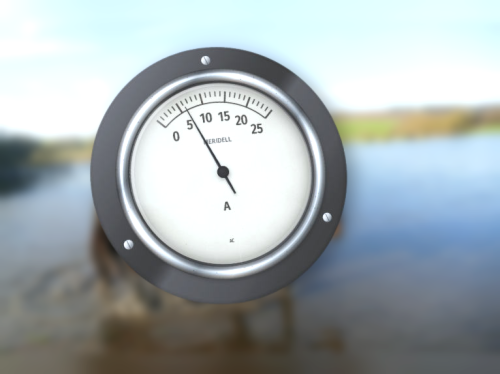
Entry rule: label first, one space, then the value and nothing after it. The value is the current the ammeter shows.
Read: 6 A
